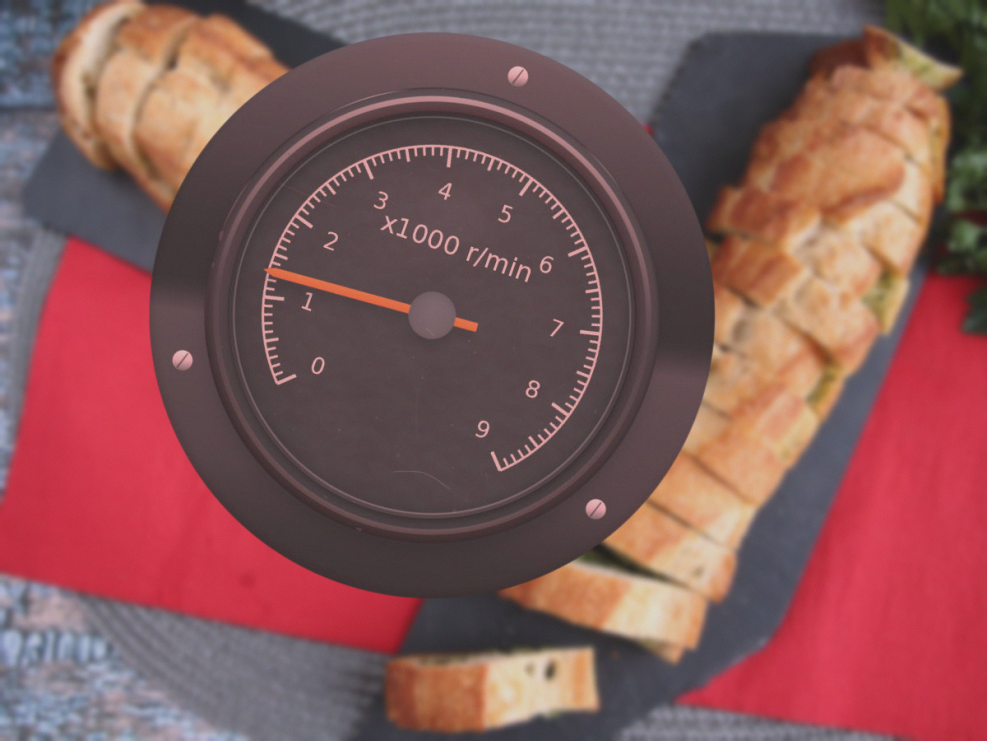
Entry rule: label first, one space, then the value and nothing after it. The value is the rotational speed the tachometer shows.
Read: 1300 rpm
